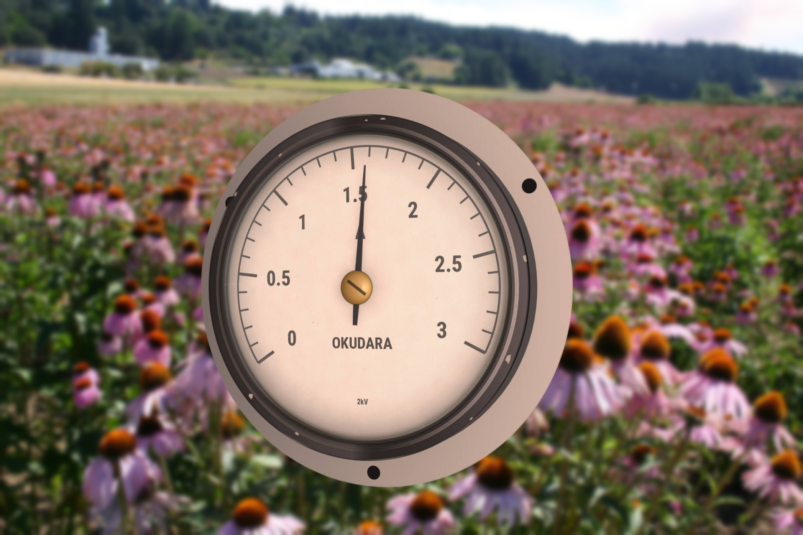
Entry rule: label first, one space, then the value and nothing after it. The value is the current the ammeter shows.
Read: 1.6 A
